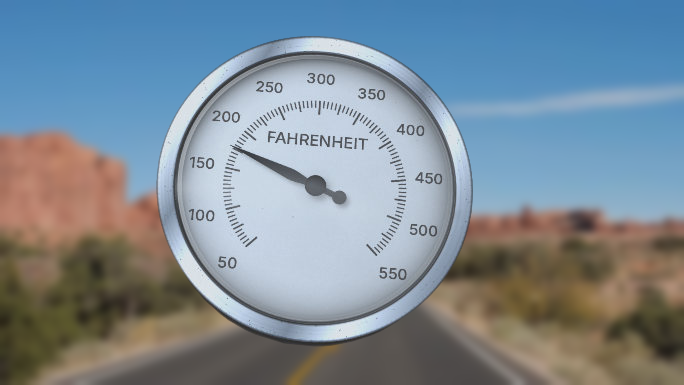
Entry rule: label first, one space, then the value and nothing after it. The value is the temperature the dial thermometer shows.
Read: 175 °F
